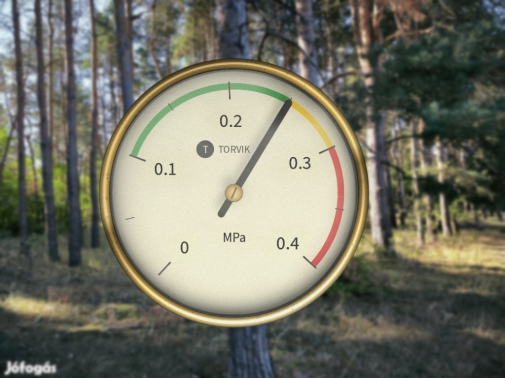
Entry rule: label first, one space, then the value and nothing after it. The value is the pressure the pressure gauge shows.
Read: 0.25 MPa
